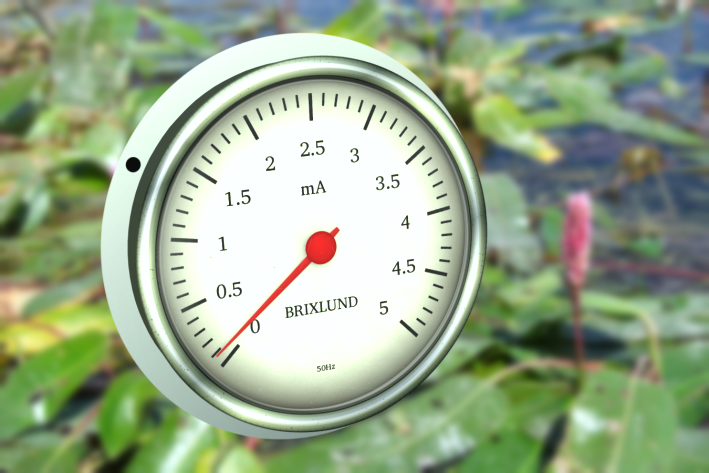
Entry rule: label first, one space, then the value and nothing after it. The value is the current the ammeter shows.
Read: 0.1 mA
